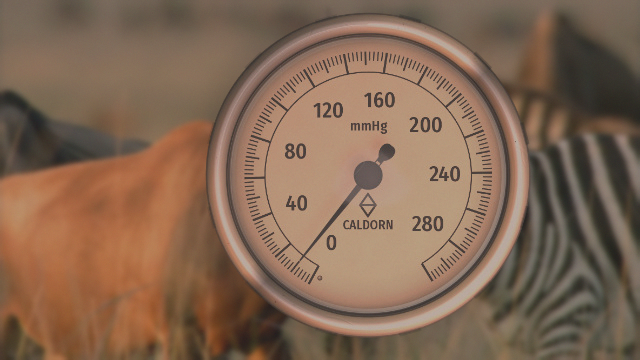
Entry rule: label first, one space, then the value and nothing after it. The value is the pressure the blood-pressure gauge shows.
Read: 10 mmHg
